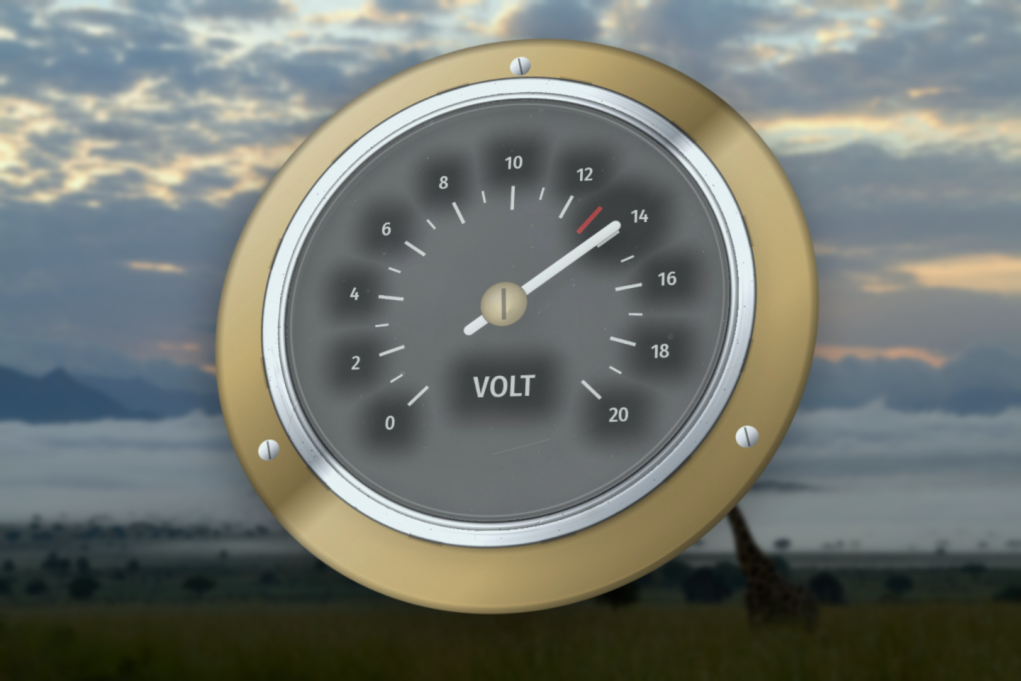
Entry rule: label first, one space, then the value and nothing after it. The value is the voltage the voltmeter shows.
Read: 14 V
